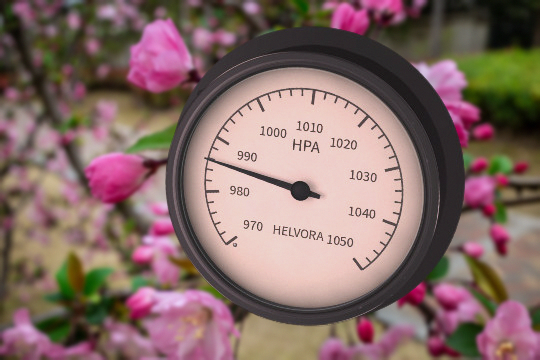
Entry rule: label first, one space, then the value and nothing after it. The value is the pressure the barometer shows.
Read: 986 hPa
